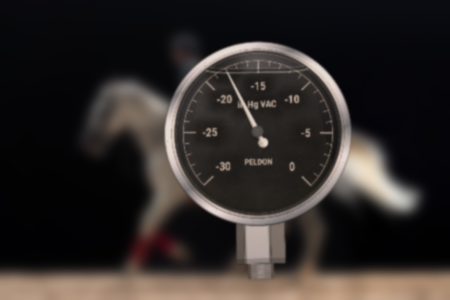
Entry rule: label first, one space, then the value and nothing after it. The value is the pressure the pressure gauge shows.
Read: -18 inHg
